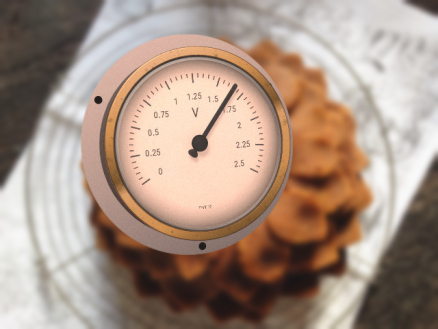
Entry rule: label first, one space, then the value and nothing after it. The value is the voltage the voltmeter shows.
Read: 1.65 V
